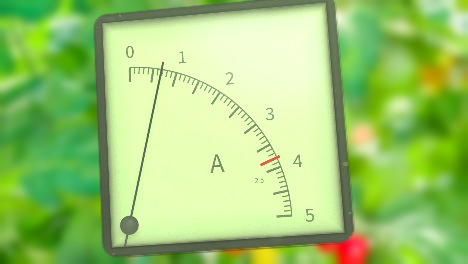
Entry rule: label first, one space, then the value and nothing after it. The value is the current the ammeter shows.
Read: 0.7 A
